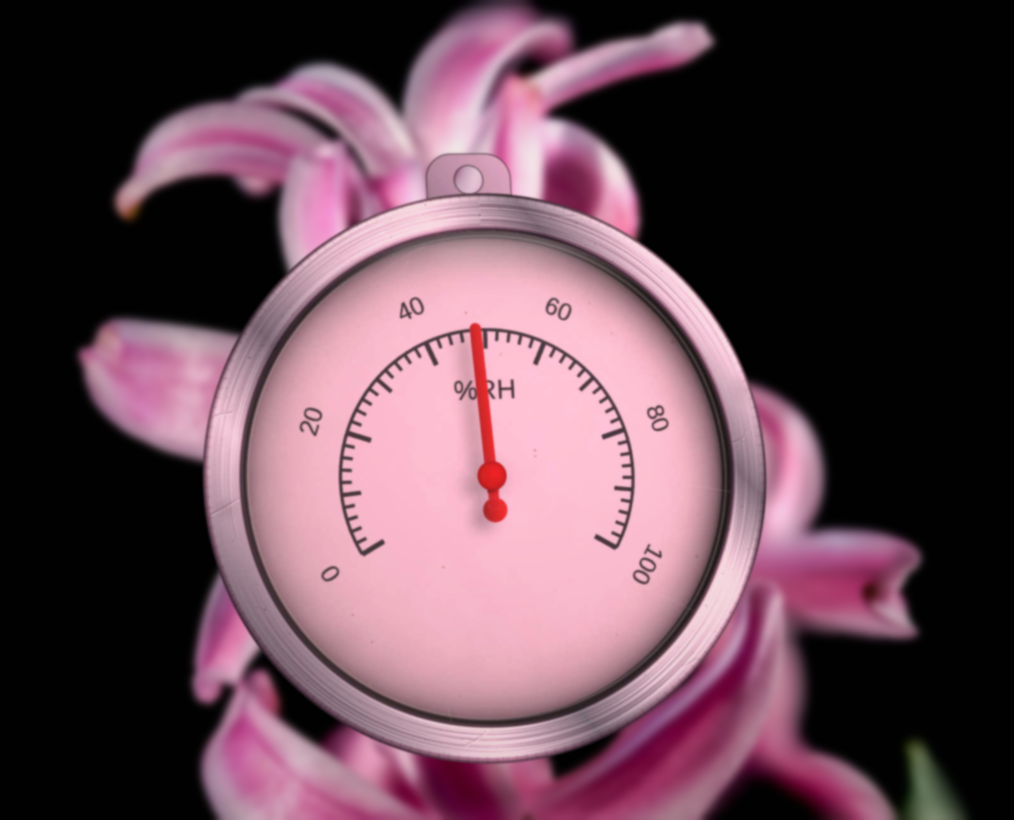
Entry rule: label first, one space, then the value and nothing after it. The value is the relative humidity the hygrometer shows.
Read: 48 %
